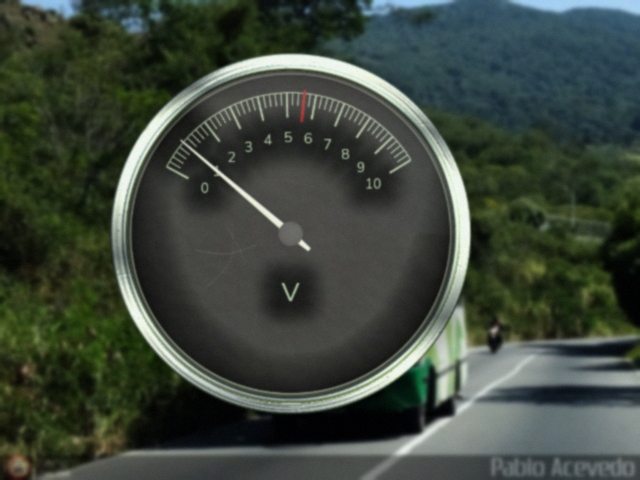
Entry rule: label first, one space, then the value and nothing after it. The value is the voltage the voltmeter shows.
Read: 1 V
